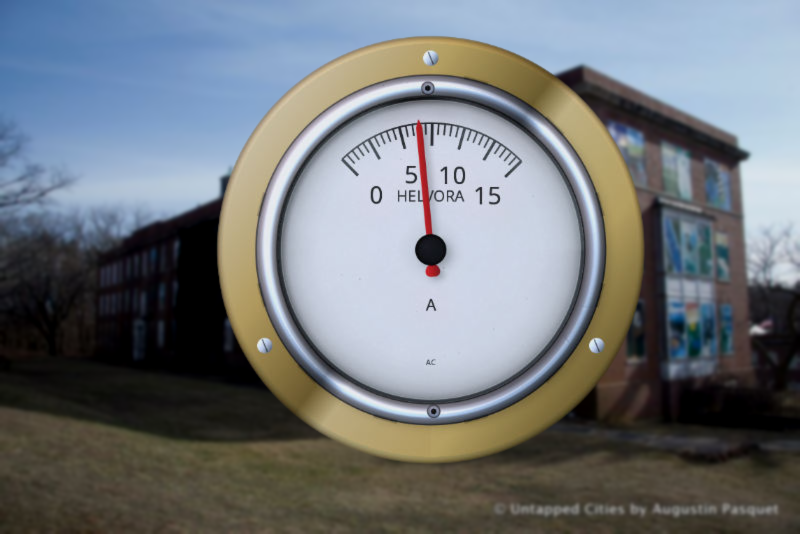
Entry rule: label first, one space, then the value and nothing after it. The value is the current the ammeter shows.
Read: 6.5 A
